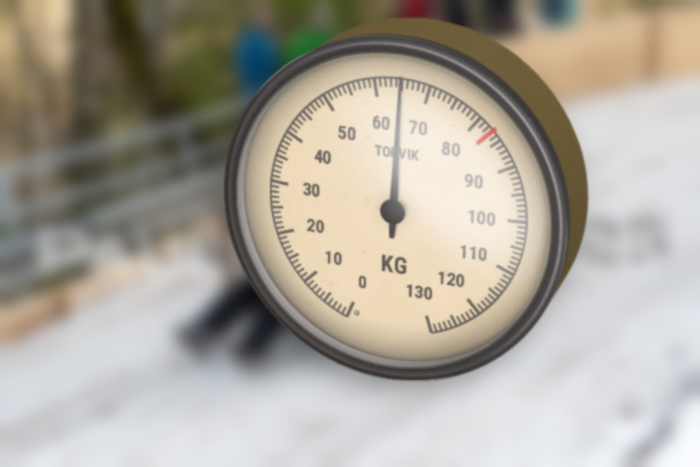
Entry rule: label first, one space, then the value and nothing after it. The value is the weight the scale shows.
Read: 65 kg
